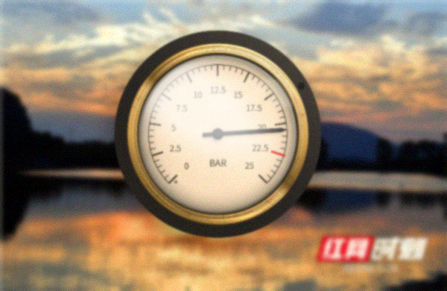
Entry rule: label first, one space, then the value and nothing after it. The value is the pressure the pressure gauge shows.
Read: 20.5 bar
